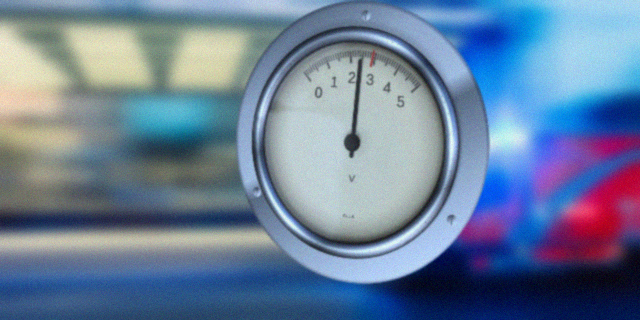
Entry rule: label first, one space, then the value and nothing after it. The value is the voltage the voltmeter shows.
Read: 2.5 V
